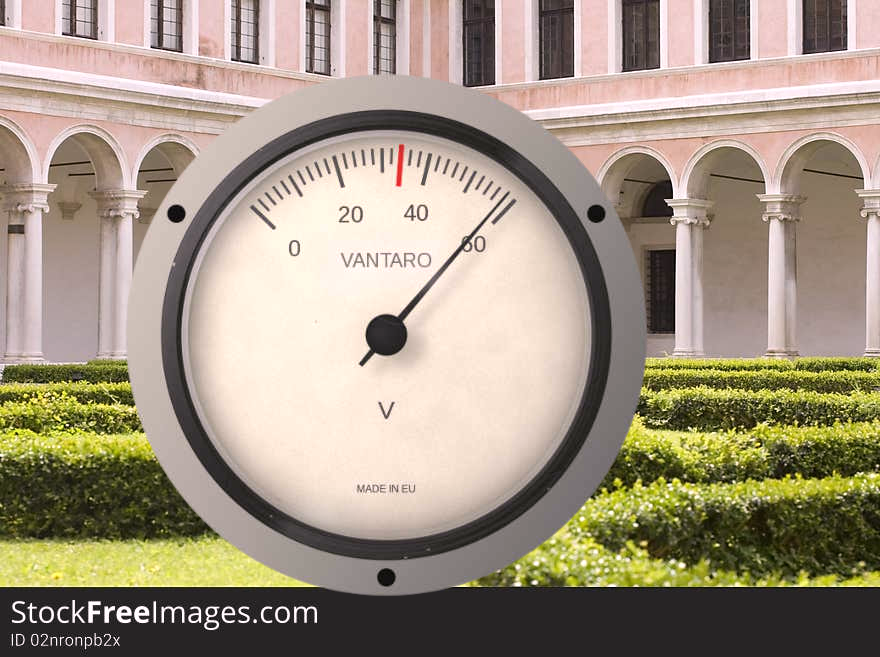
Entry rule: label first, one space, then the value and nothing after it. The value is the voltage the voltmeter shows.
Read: 58 V
